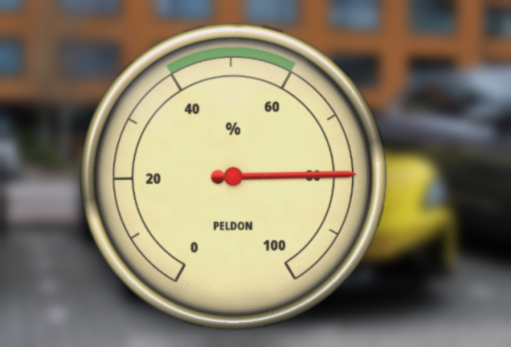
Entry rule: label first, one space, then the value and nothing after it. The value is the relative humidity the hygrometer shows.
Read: 80 %
